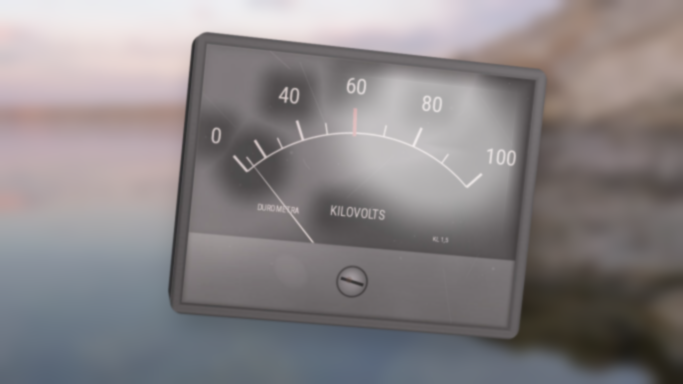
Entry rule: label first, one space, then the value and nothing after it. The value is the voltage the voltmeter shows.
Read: 10 kV
